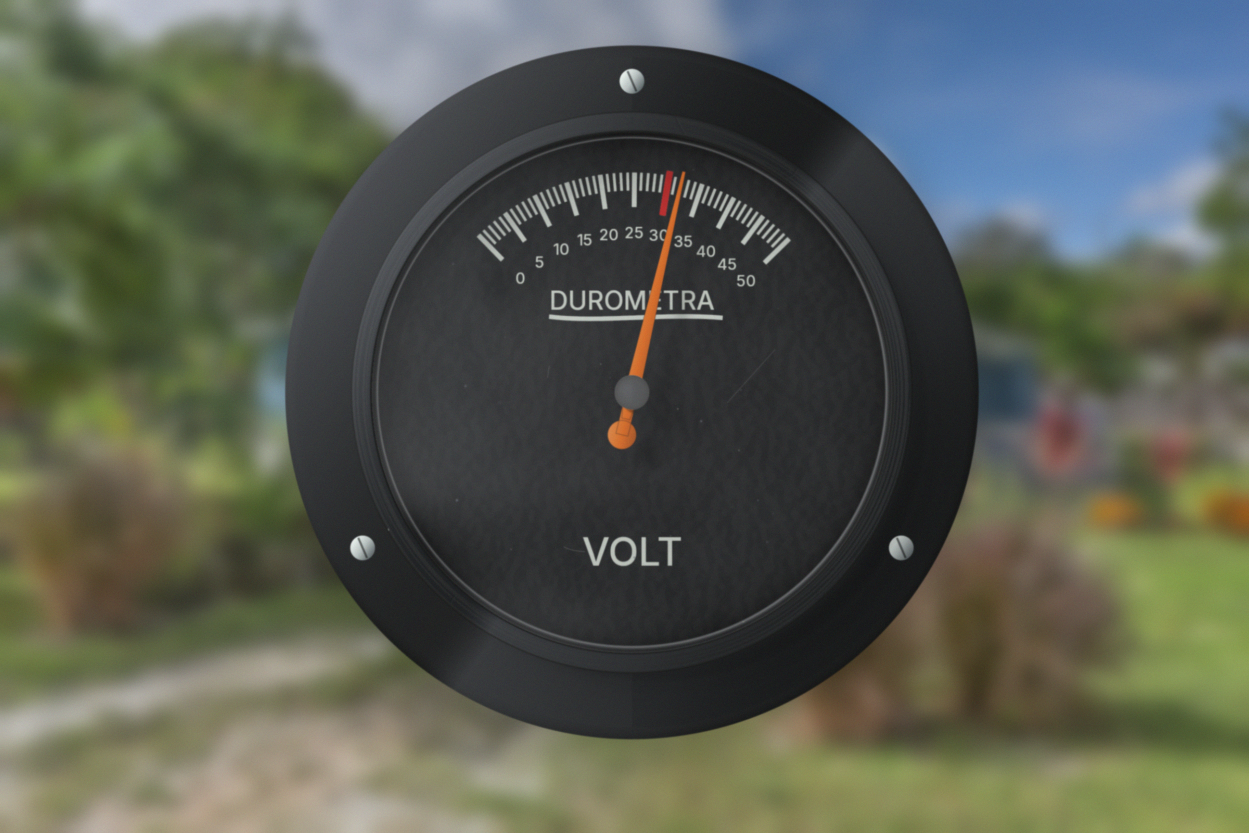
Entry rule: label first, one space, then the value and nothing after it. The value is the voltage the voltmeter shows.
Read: 32 V
